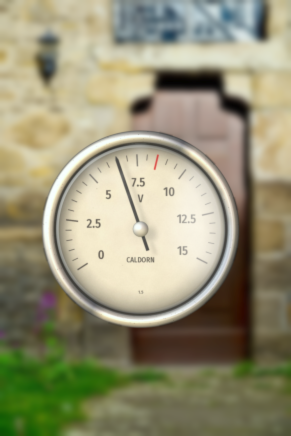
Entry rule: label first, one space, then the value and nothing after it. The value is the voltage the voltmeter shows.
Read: 6.5 V
